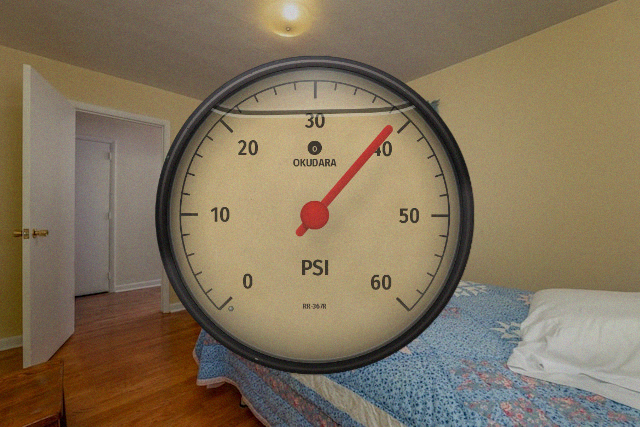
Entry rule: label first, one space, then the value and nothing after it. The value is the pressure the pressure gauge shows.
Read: 39 psi
